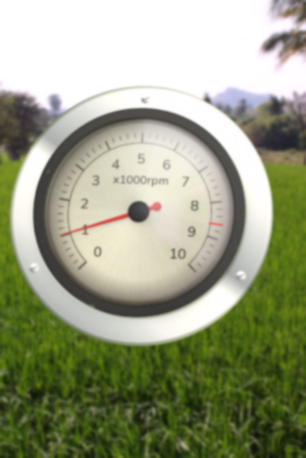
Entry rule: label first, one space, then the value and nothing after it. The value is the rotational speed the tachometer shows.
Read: 1000 rpm
